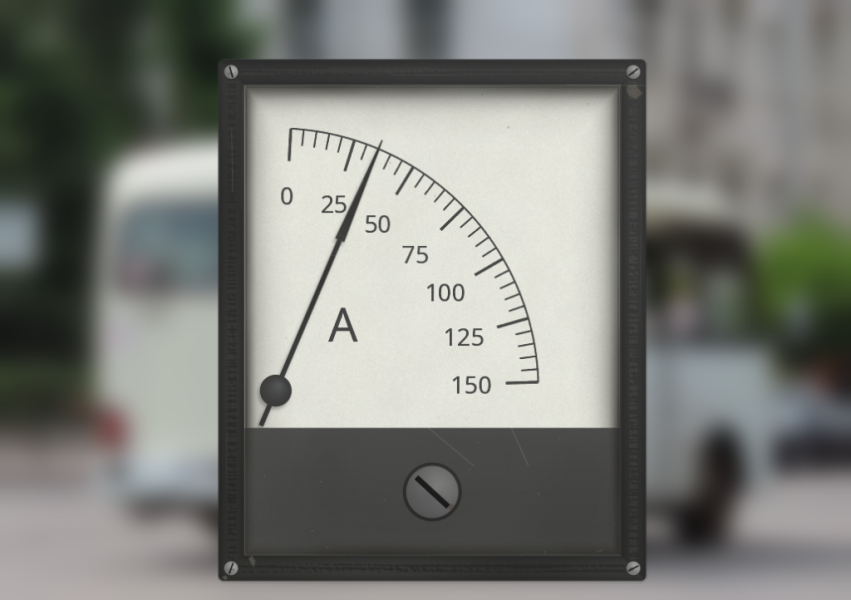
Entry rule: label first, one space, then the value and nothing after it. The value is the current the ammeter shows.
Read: 35 A
